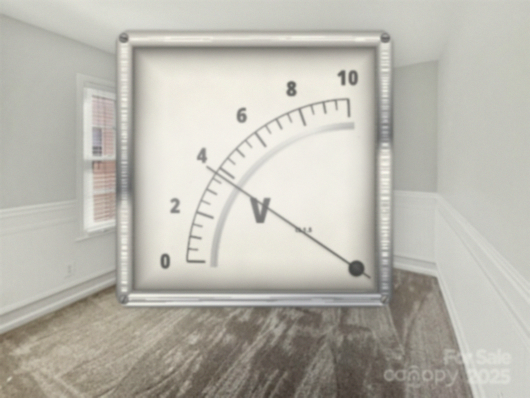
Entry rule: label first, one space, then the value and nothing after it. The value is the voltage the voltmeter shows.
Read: 3.75 V
